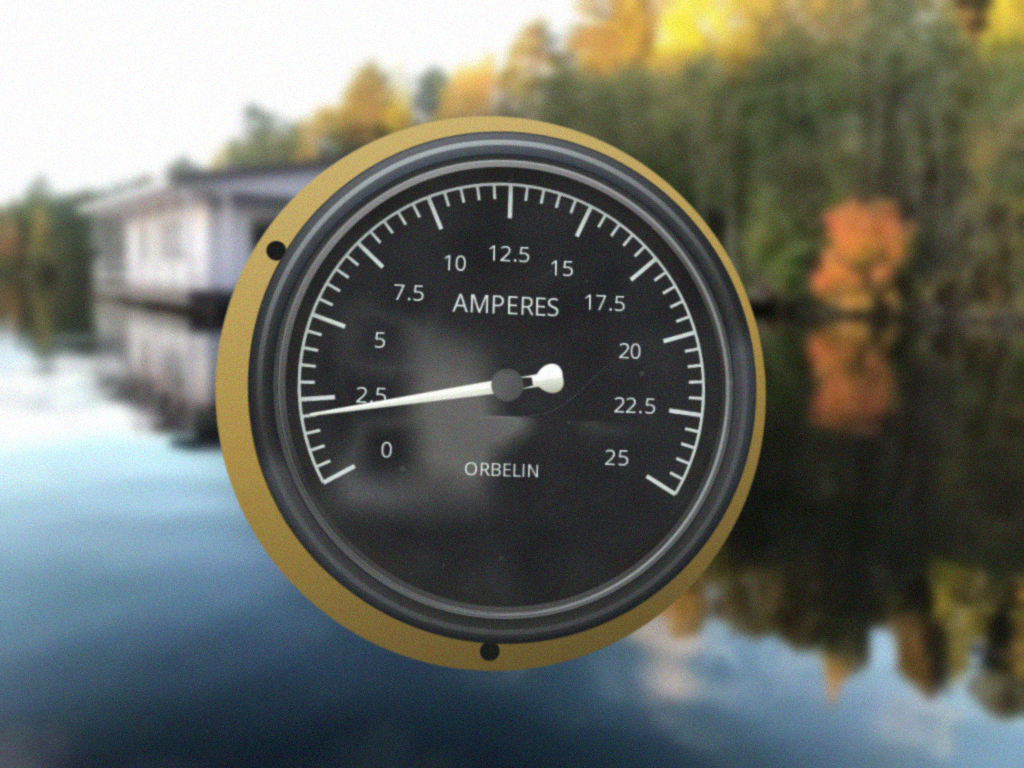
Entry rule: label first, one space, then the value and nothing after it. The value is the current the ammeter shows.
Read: 2 A
